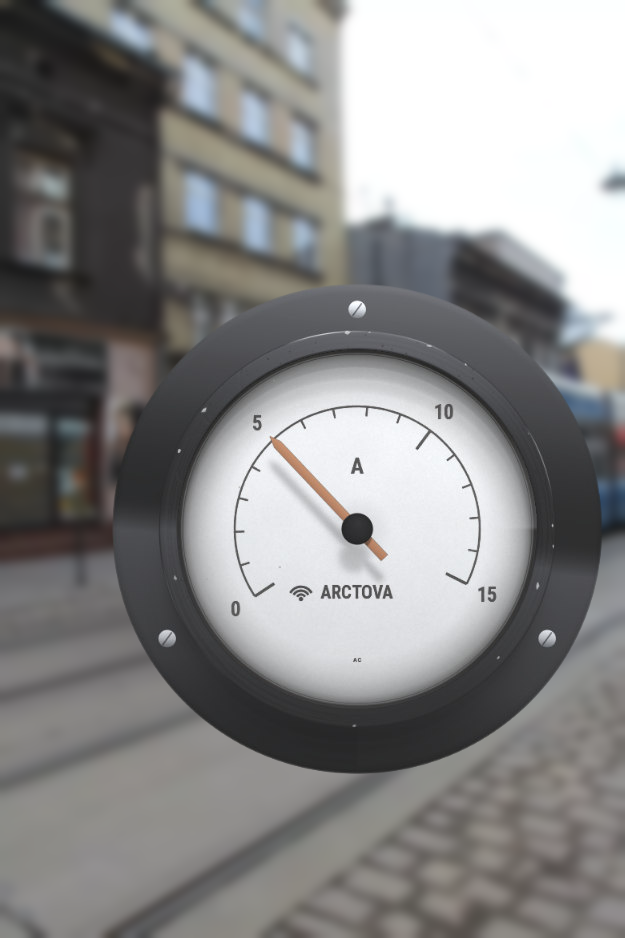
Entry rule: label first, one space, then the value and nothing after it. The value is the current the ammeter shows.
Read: 5 A
